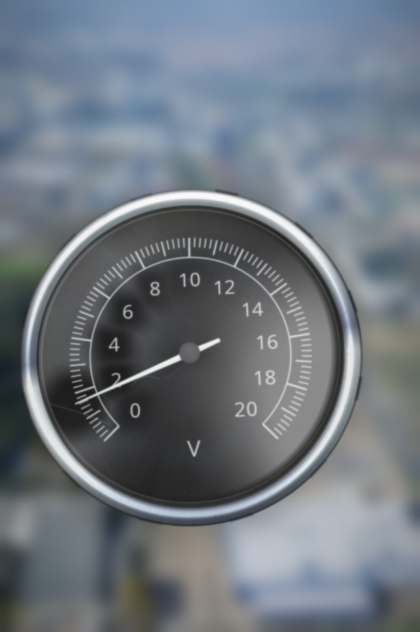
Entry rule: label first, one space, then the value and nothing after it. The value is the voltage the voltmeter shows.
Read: 1.6 V
